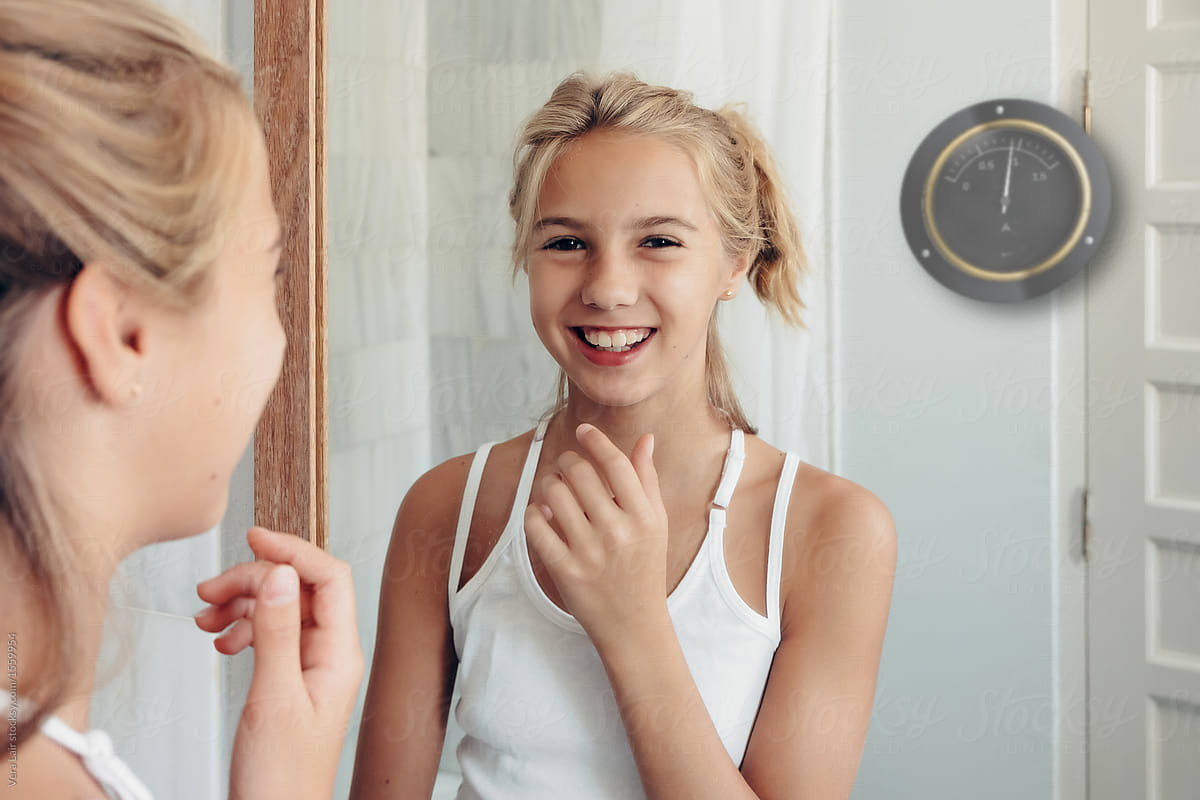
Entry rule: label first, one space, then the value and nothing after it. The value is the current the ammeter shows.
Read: 0.9 A
